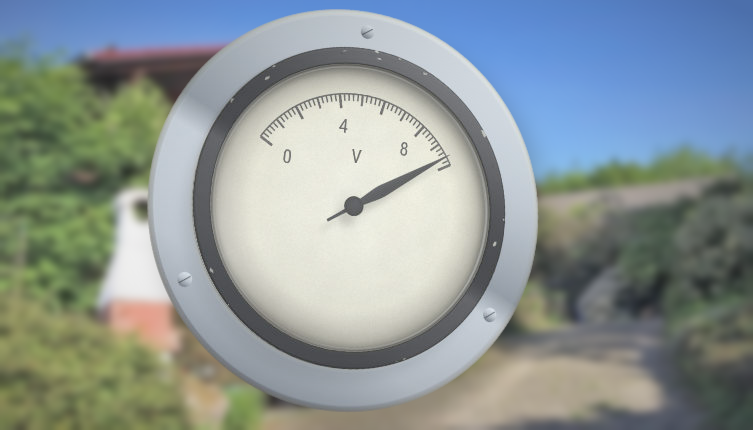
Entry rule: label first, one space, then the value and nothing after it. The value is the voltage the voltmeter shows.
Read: 9.6 V
